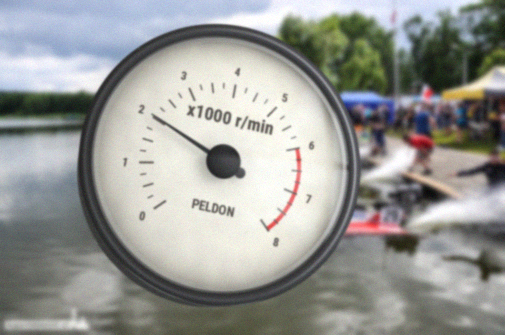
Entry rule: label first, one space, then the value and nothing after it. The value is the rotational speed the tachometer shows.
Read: 2000 rpm
